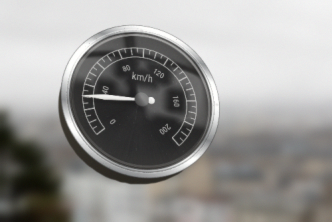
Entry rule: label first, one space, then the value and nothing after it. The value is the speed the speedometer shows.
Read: 30 km/h
